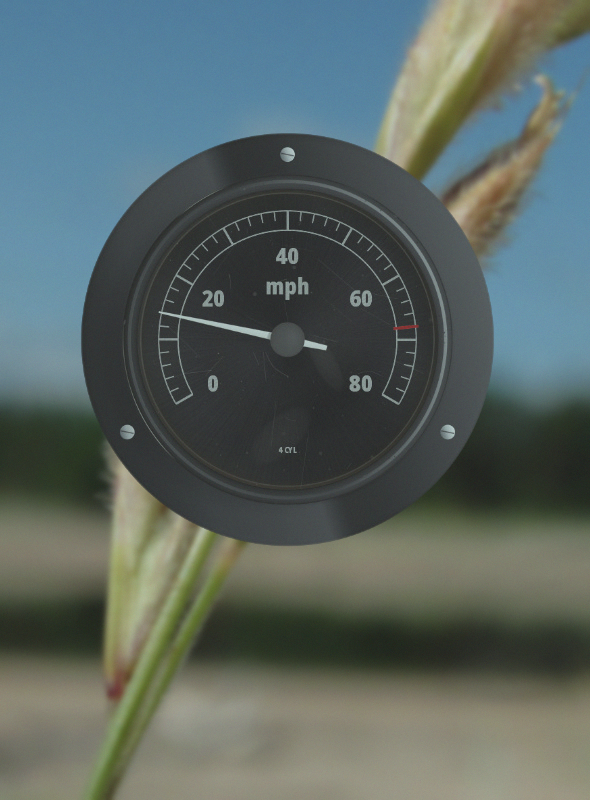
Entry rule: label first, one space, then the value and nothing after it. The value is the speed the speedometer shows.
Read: 14 mph
